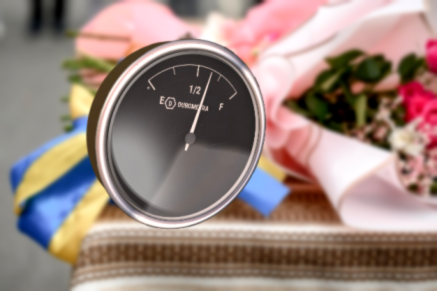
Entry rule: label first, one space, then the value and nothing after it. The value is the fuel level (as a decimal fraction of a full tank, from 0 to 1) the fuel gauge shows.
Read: 0.625
